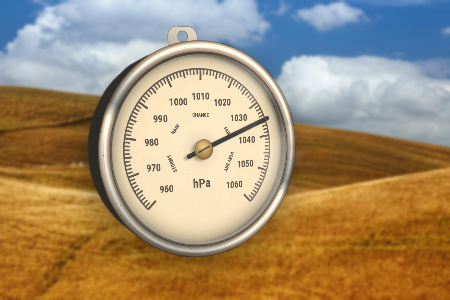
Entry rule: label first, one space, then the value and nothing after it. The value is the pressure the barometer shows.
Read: 1035 hPa
